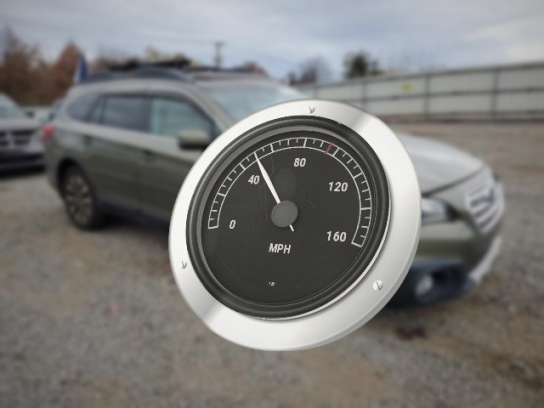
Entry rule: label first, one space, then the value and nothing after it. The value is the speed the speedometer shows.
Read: 50 mph
